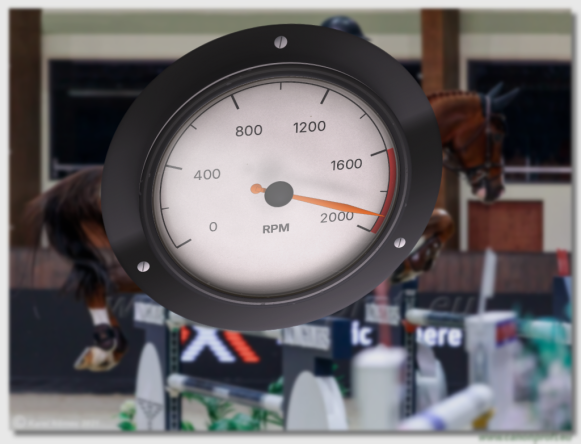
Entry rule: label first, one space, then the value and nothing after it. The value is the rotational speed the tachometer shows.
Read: 1900 rpm
